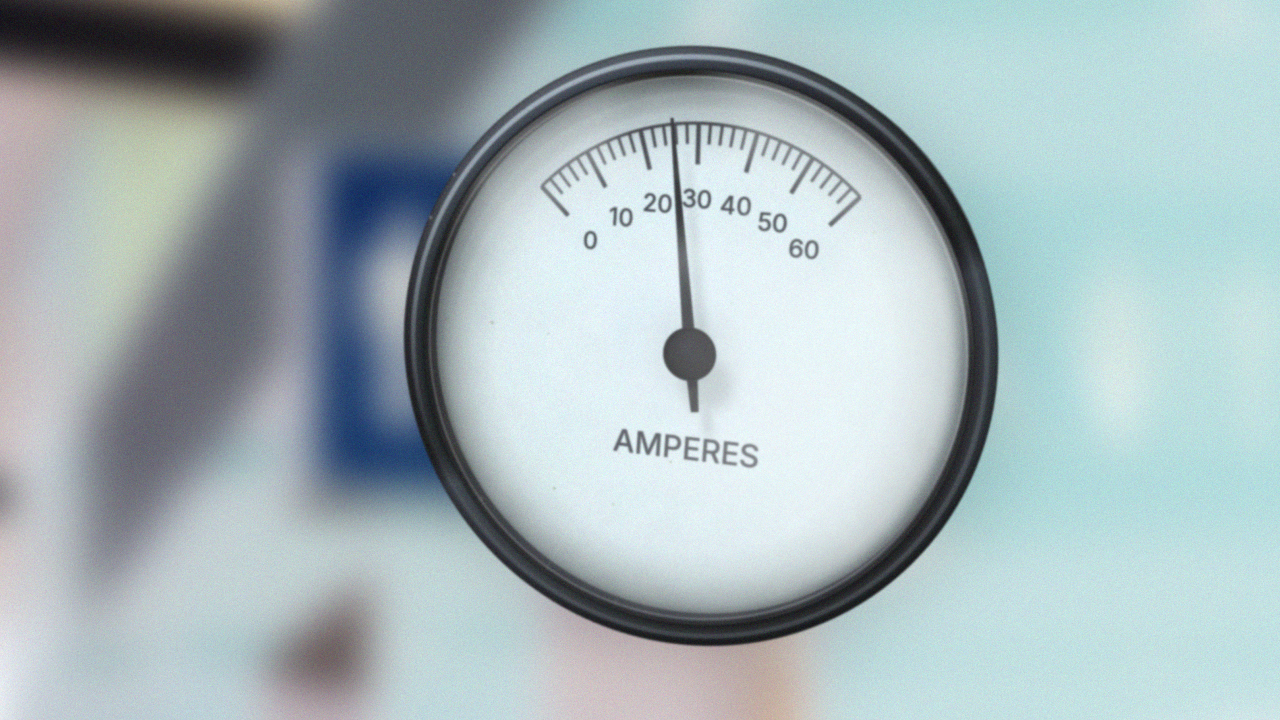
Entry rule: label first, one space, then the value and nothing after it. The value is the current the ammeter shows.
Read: 26 A
